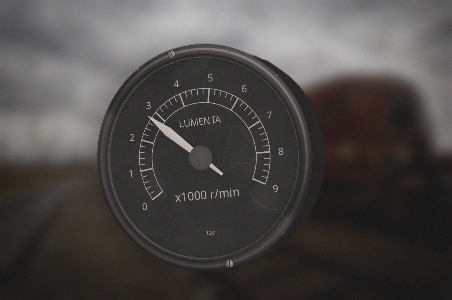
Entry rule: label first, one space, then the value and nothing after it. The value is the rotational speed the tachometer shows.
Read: 2800 rpm
